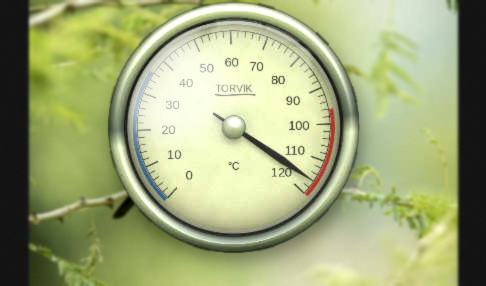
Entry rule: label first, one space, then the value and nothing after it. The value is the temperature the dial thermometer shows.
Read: 116 °C
